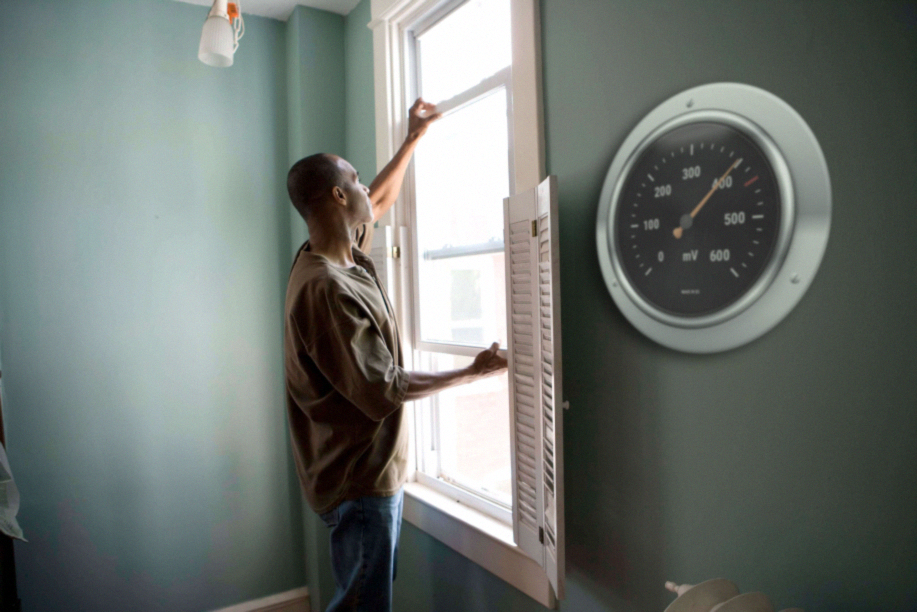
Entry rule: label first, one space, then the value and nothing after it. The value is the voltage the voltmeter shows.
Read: 400 mV
